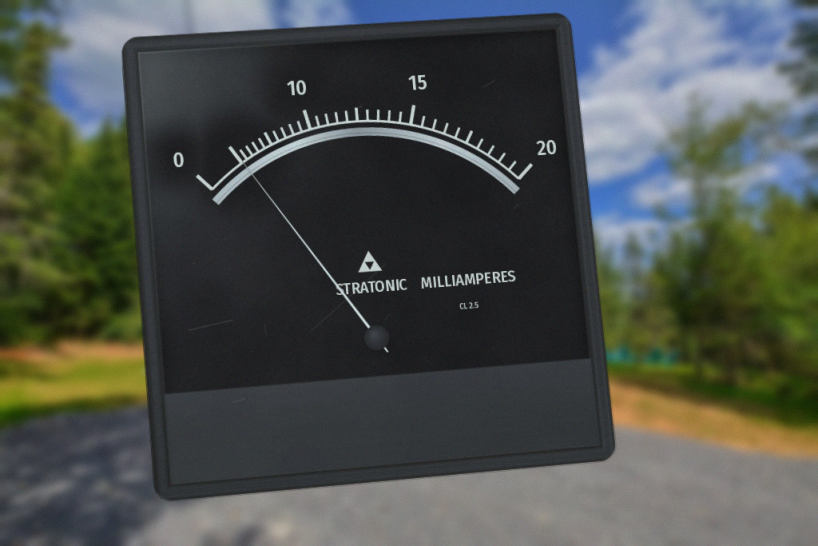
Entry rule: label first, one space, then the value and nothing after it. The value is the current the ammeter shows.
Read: 5 mA
